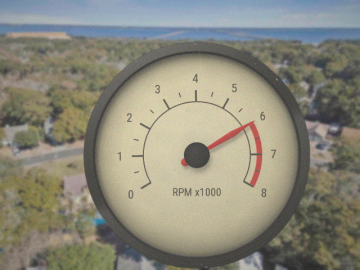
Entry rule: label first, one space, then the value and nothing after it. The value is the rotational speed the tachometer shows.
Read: 6000 rpm
